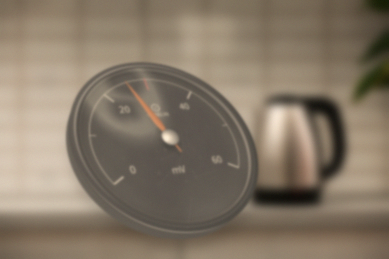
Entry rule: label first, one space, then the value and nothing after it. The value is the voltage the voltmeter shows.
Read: 25 mV
